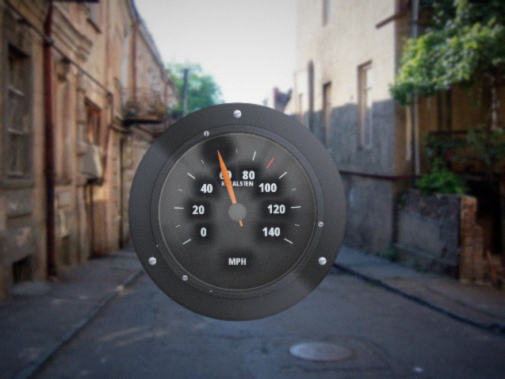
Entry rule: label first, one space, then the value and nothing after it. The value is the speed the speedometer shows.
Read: 60 mph
